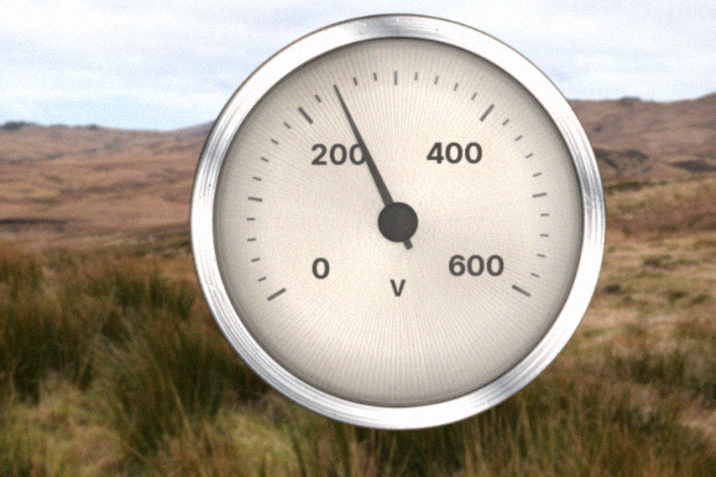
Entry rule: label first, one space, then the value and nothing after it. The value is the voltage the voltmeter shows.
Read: 240 V
